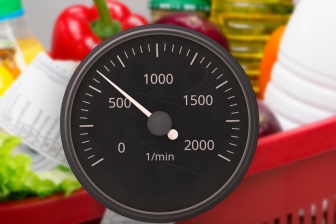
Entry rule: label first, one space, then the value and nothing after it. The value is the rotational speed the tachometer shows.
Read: 600 rpm
